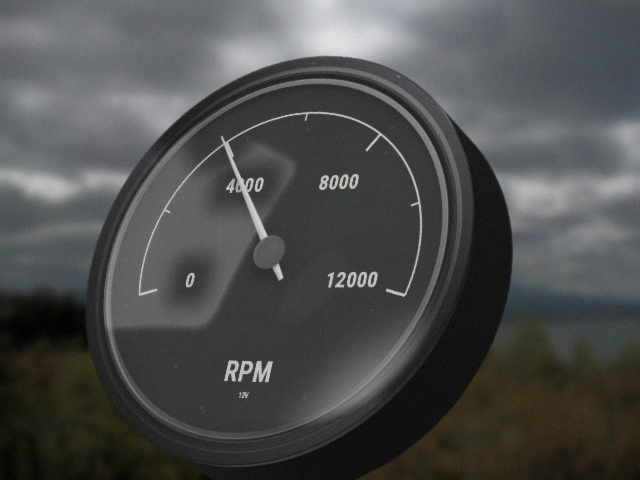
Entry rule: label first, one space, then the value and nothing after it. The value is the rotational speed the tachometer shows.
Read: 4000 rpm
